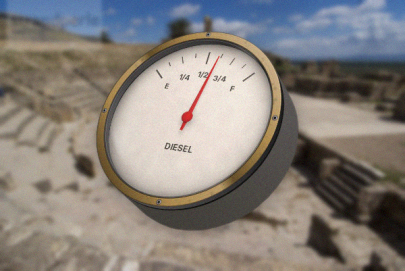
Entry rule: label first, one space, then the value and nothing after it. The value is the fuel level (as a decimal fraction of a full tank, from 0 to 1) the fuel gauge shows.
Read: 0.625
